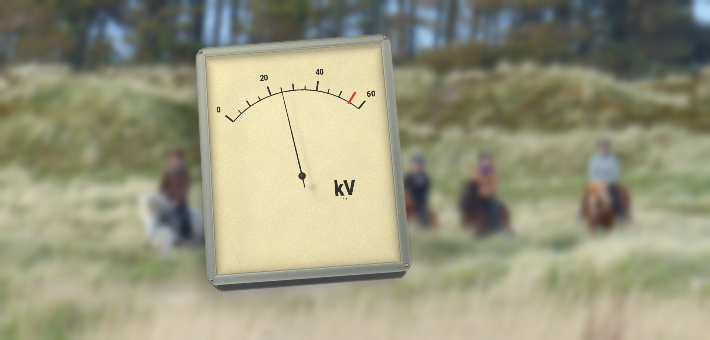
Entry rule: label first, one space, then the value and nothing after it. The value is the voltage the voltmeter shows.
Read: 25 kV
